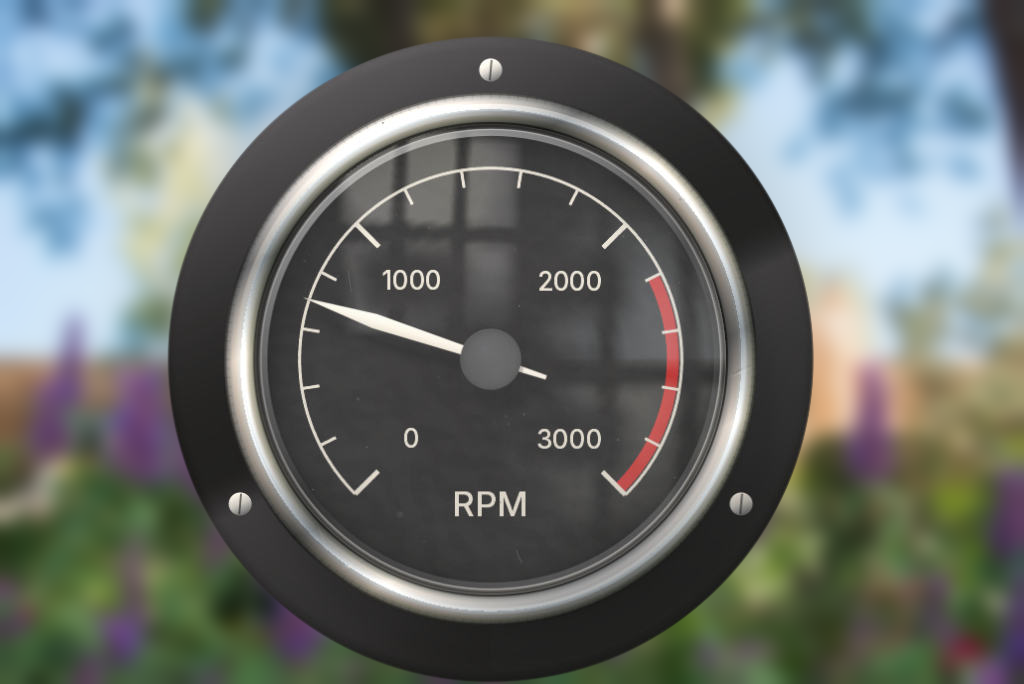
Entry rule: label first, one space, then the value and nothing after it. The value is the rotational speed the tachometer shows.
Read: 700 rpm
